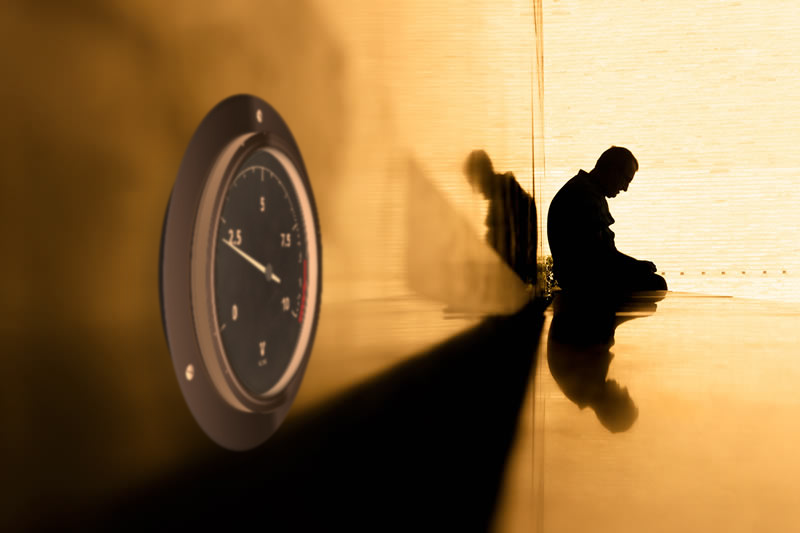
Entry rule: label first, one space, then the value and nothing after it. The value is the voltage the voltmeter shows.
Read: 2 V
